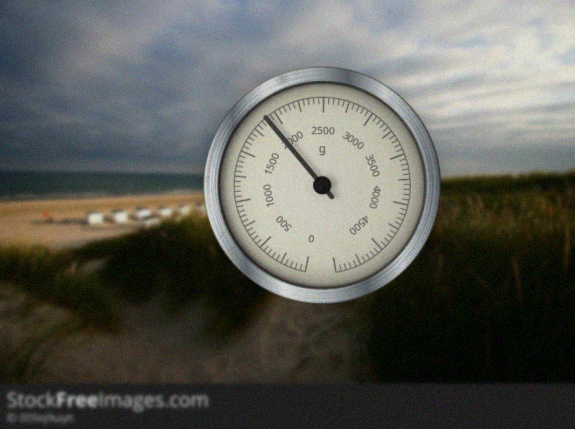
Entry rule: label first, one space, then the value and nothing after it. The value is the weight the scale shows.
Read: 1900 g
